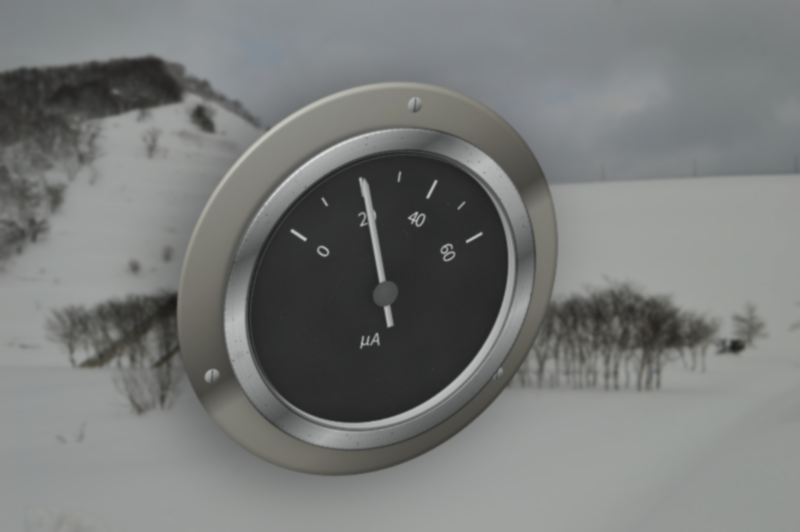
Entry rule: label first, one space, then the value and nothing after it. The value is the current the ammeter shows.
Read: 20 µA
